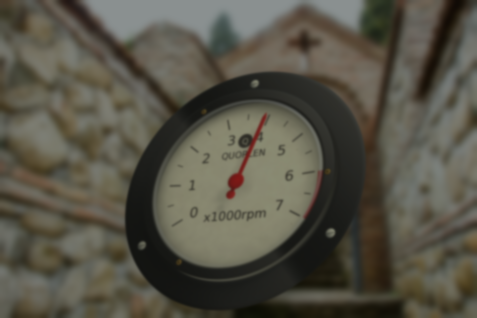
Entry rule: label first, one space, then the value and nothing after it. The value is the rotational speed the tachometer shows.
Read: 4000 rpm
